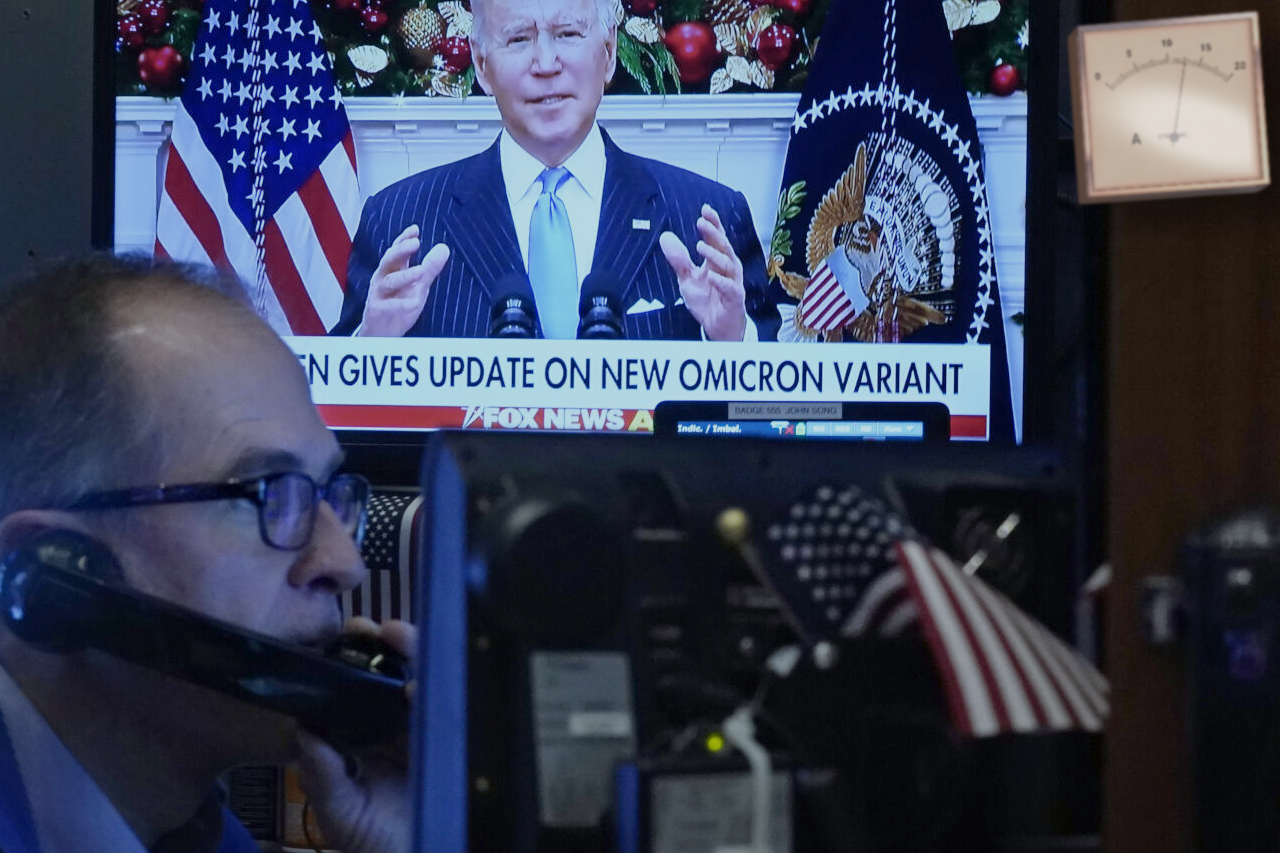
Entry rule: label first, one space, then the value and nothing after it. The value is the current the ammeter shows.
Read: 12.5 A
